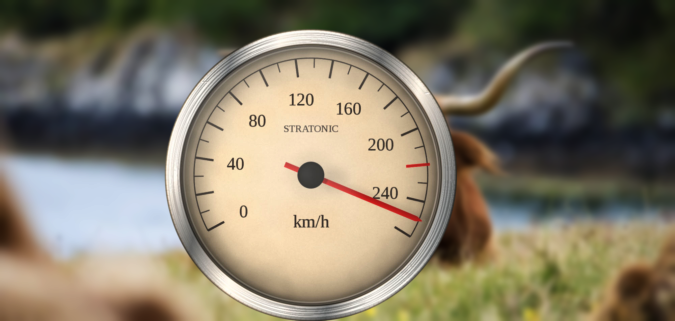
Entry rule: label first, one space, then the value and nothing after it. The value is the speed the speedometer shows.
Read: 250 km/h
